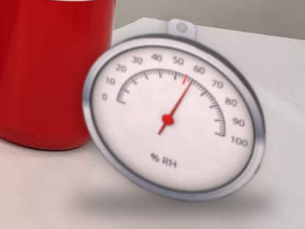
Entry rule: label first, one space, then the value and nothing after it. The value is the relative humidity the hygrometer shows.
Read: 60 %
